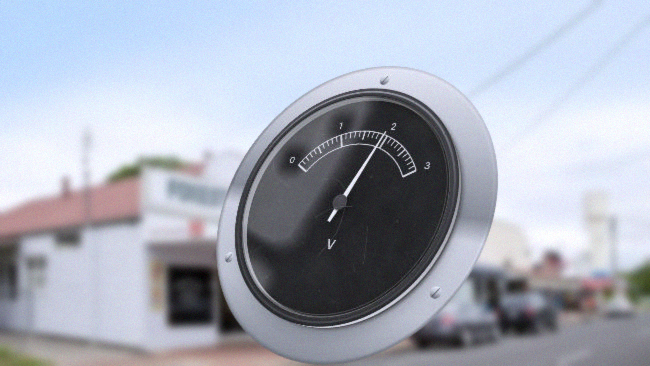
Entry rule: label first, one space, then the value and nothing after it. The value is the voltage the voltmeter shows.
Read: 2 V
